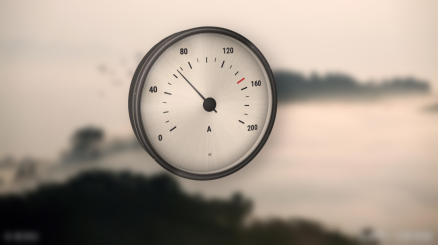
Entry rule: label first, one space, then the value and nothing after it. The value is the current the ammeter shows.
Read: 65 A
